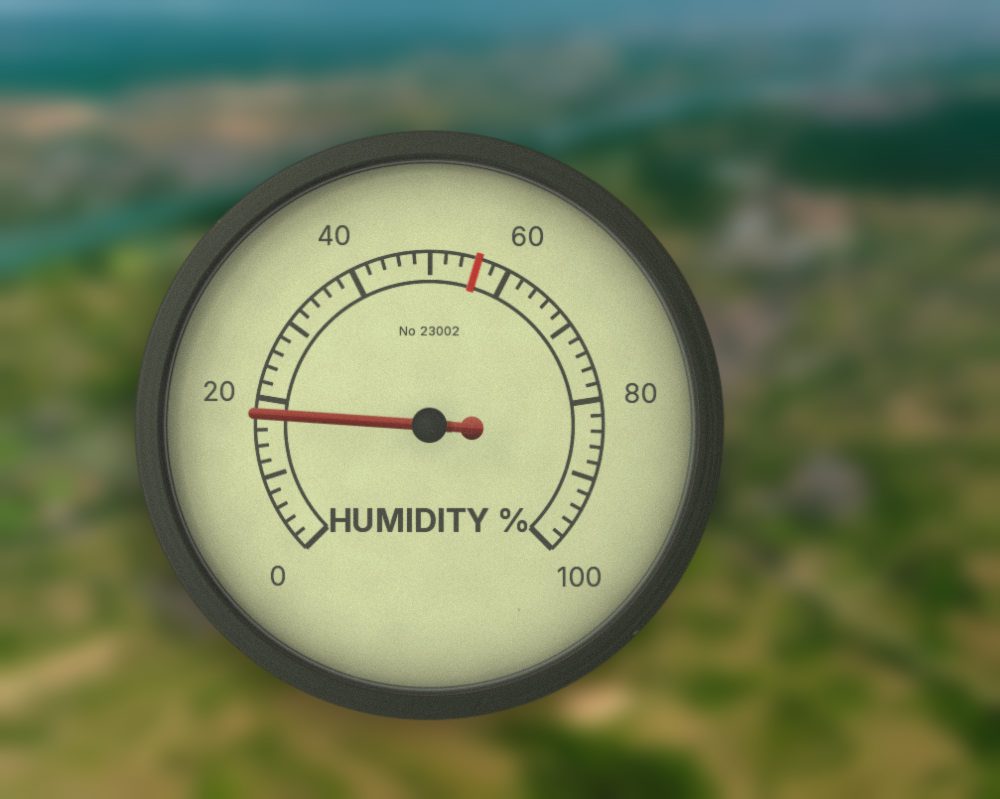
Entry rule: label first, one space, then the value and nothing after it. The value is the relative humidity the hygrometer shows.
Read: 18 %
